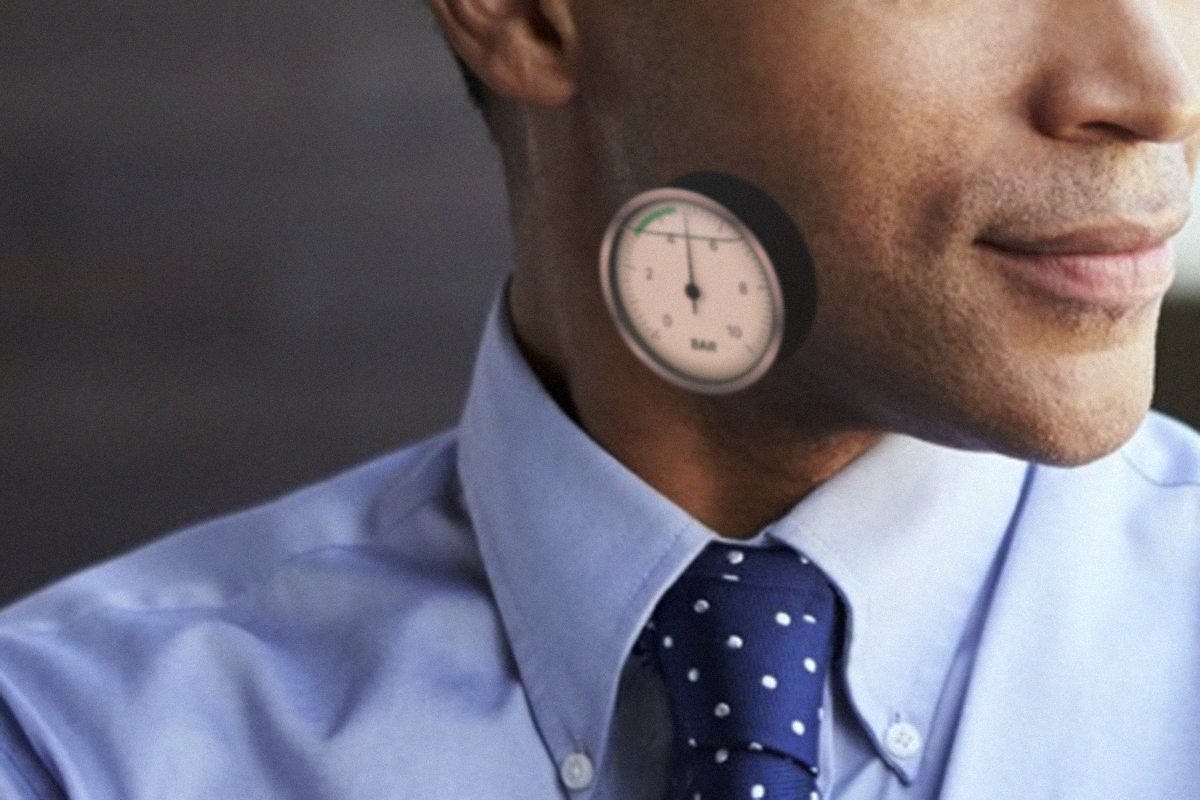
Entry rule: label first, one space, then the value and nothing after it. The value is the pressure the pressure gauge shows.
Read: 5 bar
